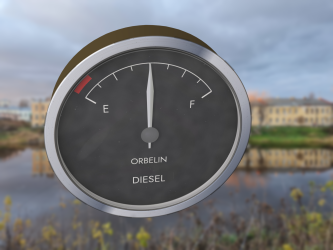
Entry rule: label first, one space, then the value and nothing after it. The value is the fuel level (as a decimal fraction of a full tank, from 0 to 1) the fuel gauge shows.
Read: 0.5
